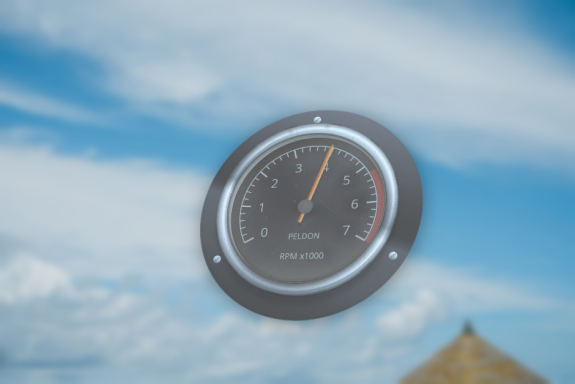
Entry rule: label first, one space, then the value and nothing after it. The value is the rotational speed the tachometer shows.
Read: 4000 rpm
